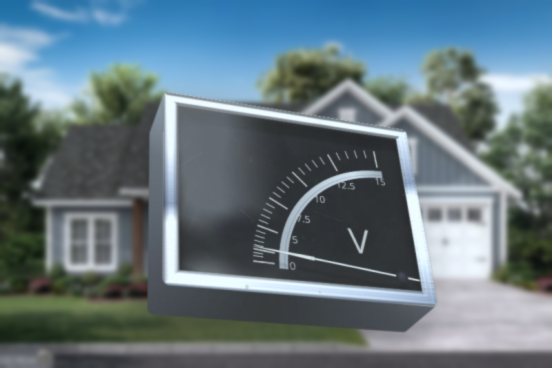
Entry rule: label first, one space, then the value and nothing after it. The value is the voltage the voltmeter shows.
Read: 2.5 V
